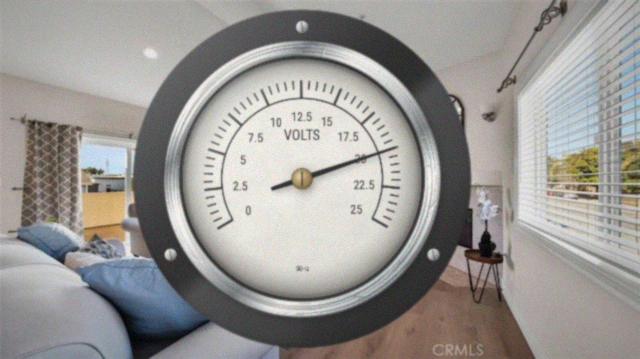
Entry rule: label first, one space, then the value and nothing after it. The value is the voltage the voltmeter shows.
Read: 20 V
